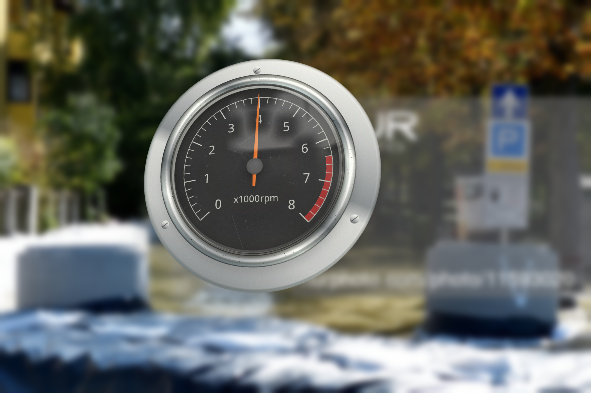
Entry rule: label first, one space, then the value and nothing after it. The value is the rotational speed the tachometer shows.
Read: 4000 rpm
